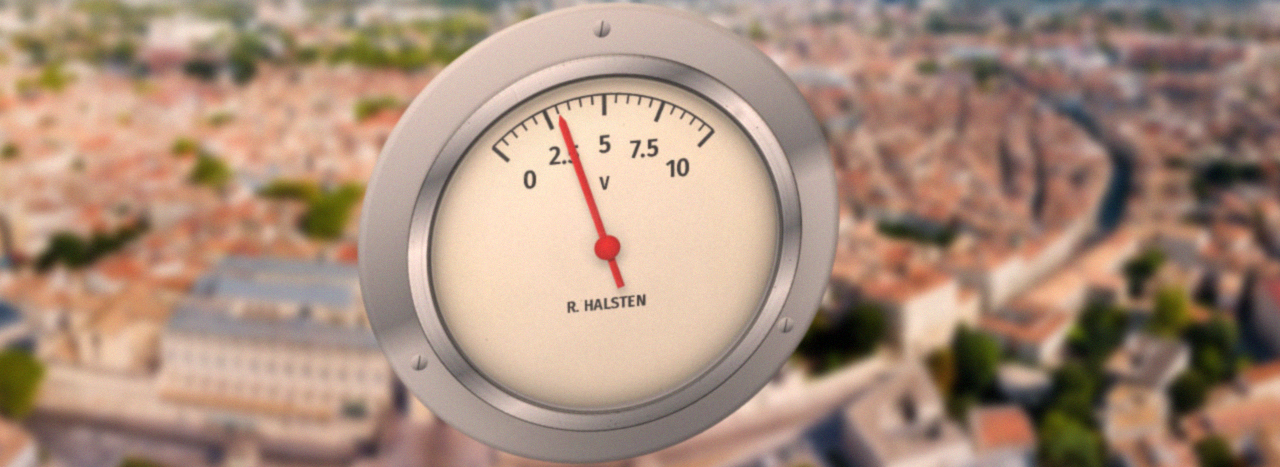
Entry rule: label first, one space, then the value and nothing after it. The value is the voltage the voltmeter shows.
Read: 3 V
